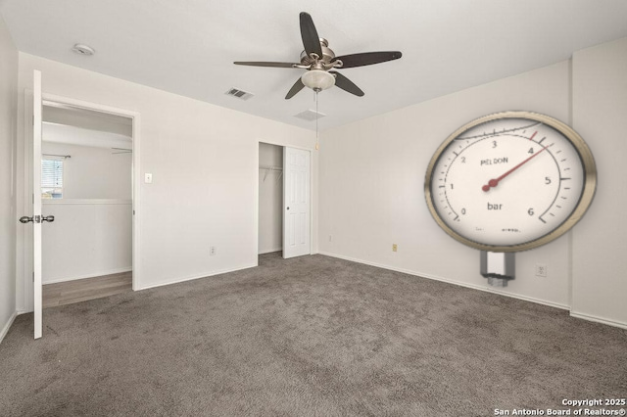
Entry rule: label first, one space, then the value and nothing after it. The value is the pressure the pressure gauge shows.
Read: 4.2 bar
